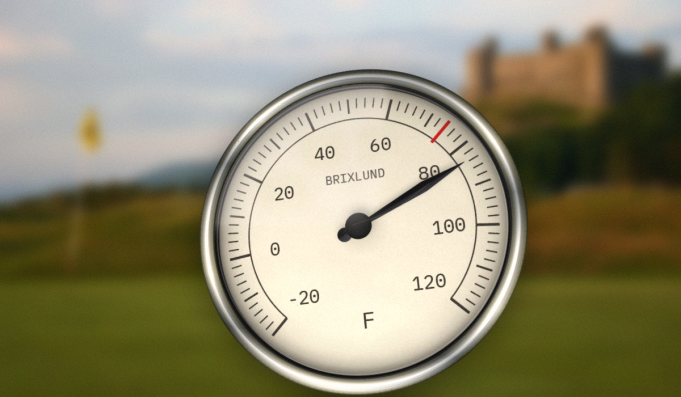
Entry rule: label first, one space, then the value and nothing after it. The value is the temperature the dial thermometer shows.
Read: 84 °F
